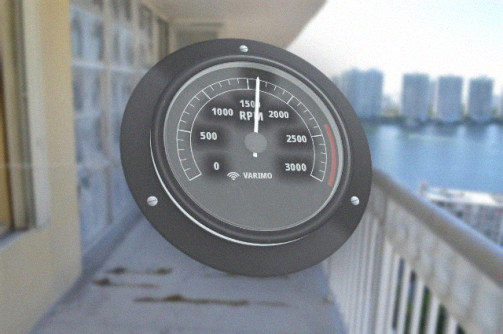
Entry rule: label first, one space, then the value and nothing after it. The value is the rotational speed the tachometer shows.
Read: 1600 rpm
